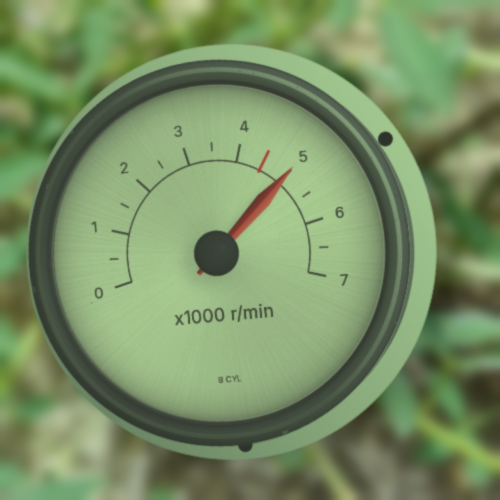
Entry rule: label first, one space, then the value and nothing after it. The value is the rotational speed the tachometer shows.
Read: 5000 rpm
